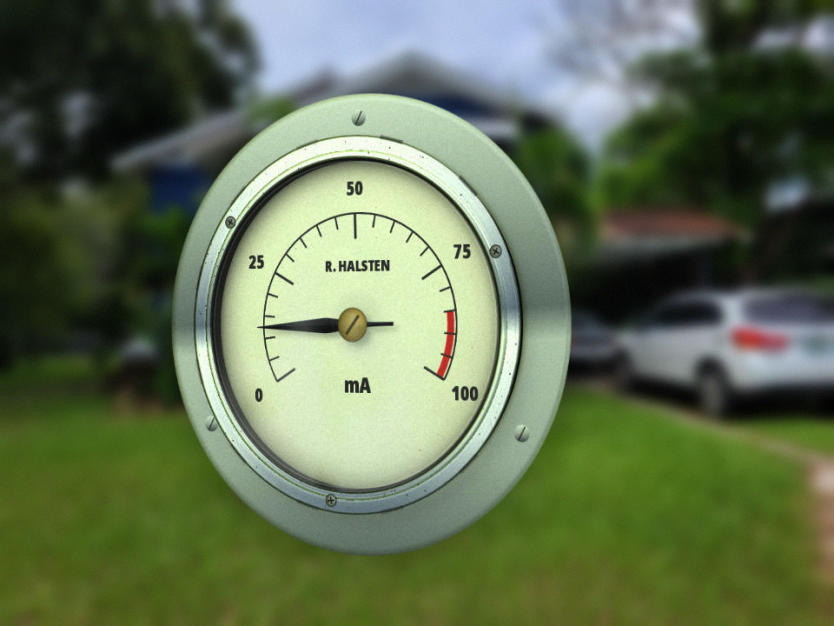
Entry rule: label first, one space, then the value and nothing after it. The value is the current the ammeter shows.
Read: 12.5 mA
